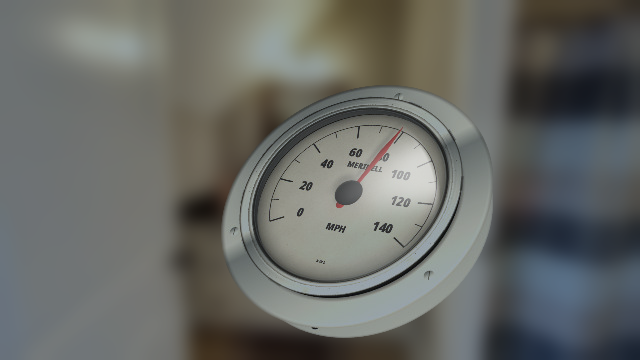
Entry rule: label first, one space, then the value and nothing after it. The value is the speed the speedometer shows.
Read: 80 mph
